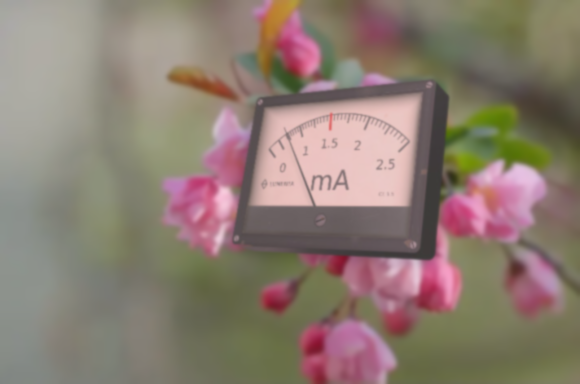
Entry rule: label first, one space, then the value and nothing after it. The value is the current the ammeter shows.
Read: 0.75 mA
